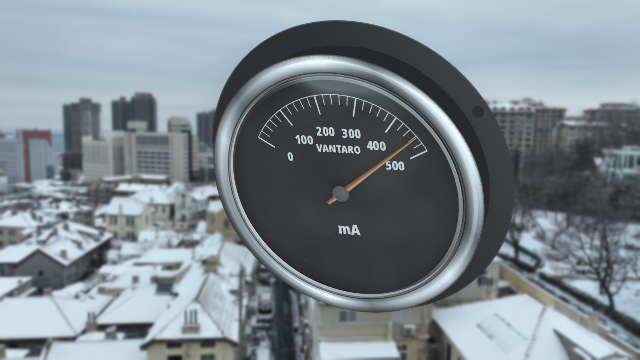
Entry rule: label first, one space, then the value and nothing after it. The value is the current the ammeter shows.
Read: 460 mA
